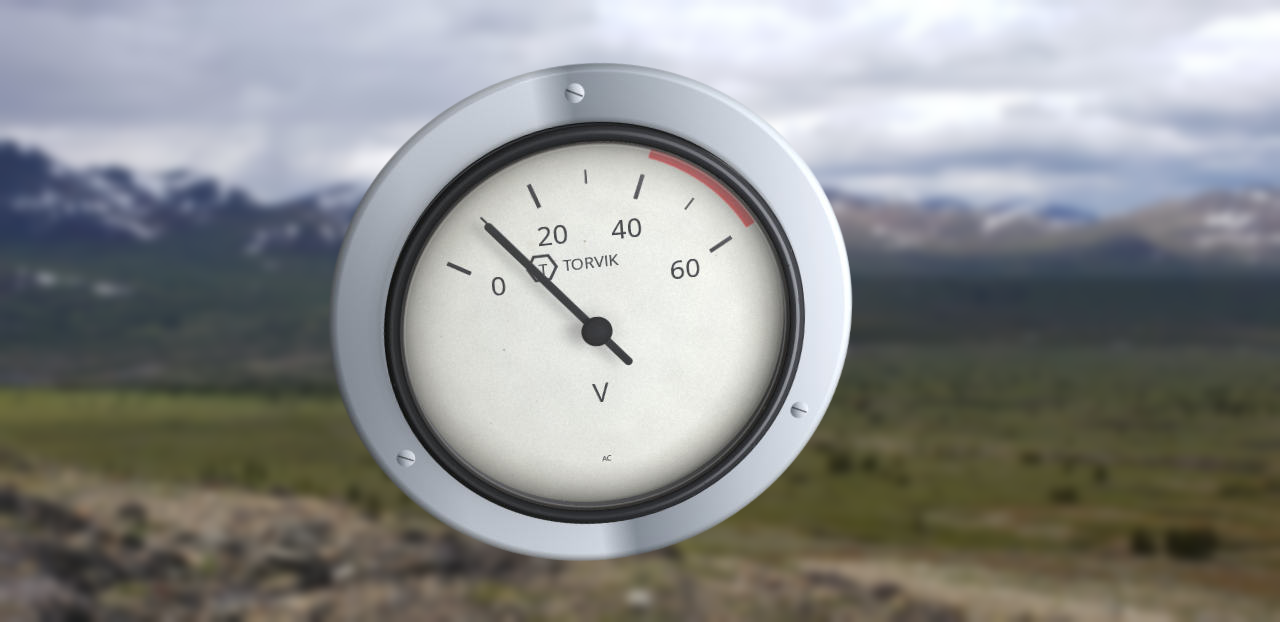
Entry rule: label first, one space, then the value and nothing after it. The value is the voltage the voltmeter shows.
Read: 10 V
